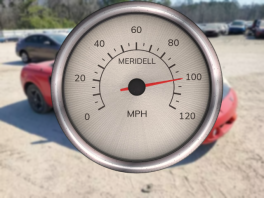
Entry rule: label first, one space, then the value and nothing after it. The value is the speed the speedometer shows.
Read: 100 mph
